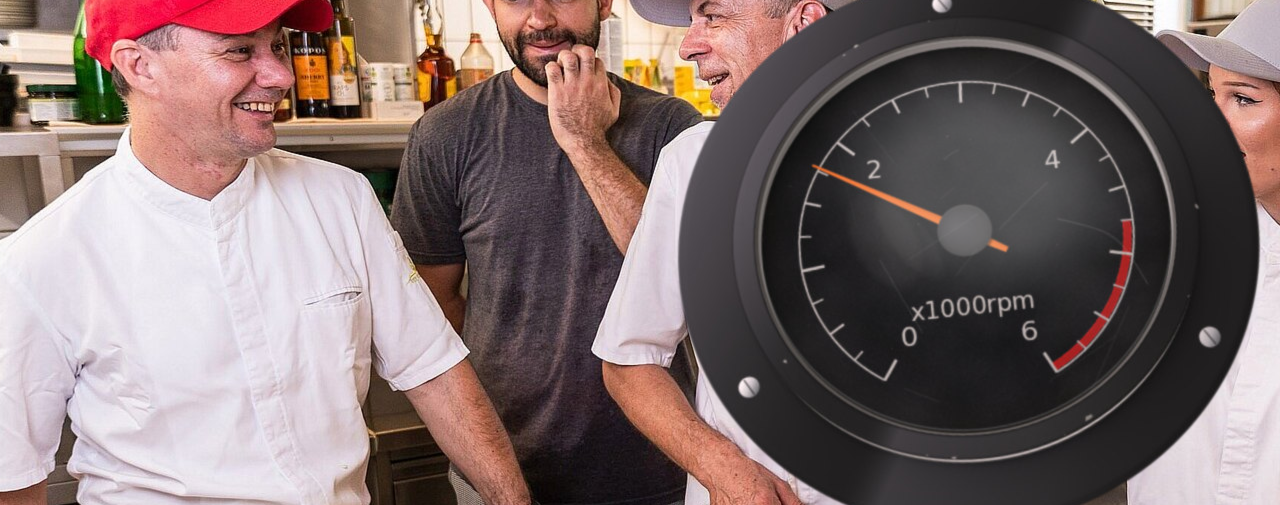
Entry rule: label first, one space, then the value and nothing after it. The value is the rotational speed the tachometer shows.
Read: 1750 rpm
